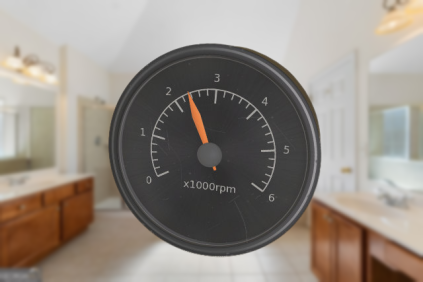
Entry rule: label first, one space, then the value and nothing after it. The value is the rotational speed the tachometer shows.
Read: 2400 rpm
